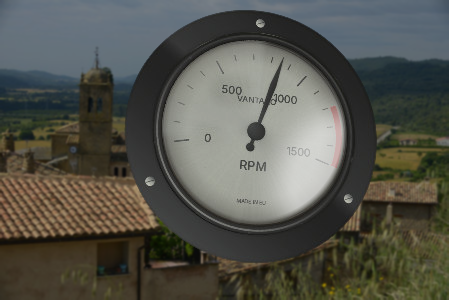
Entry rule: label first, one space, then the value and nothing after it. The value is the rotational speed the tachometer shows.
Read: 850 rpm
